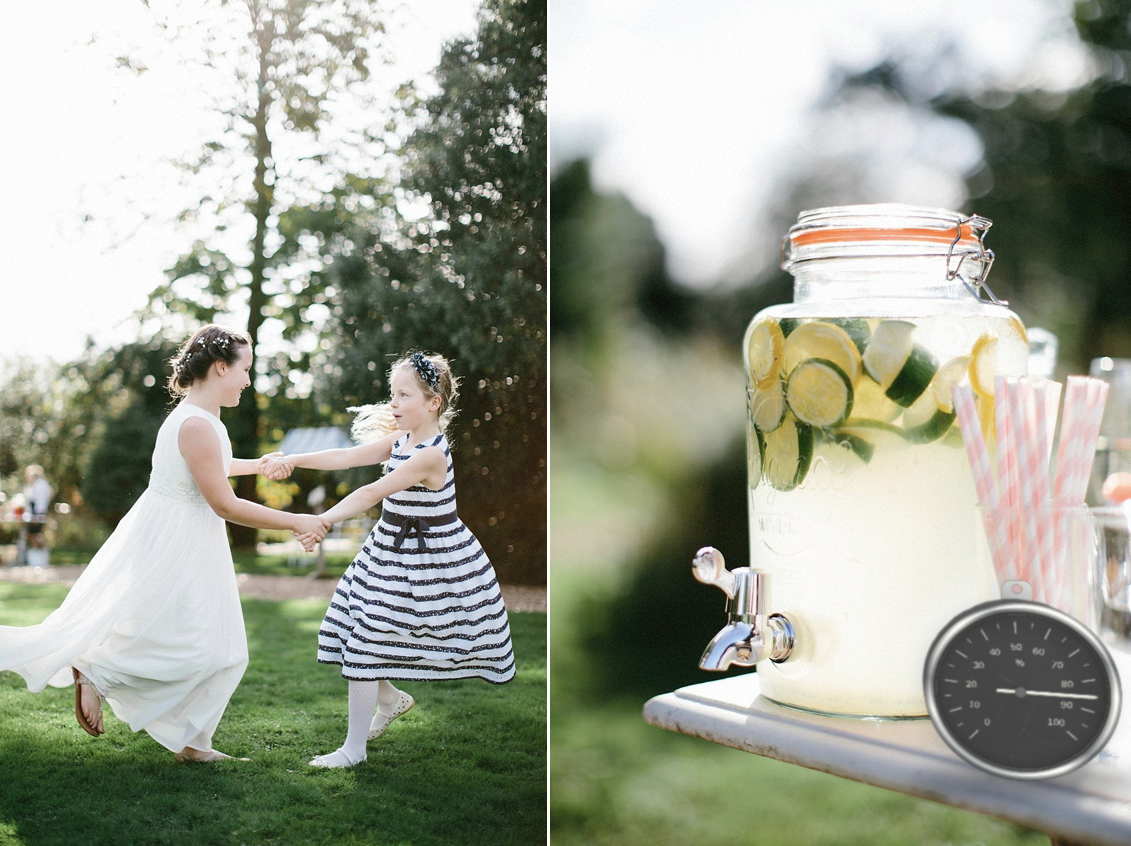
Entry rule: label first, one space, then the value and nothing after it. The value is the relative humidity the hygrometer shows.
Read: 85 %
